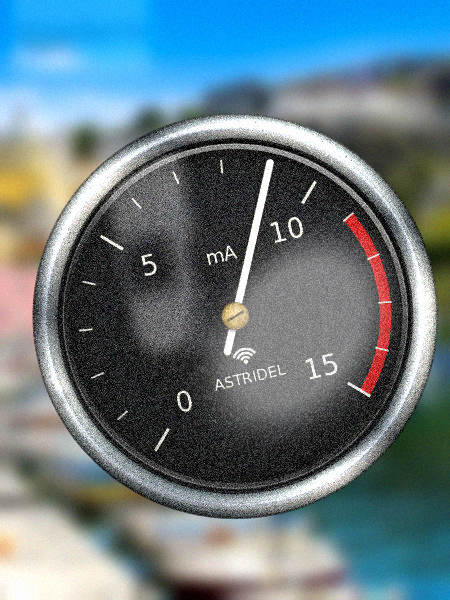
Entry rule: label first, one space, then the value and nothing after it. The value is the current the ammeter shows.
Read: 9 mA
